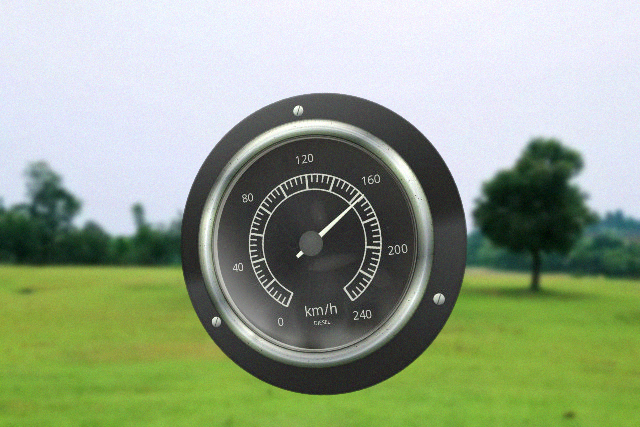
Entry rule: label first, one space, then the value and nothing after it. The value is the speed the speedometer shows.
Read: 164 km/h
